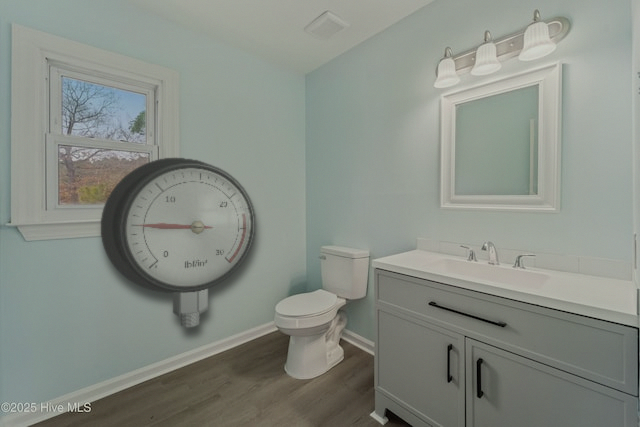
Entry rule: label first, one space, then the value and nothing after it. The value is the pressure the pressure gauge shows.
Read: 5 psi
